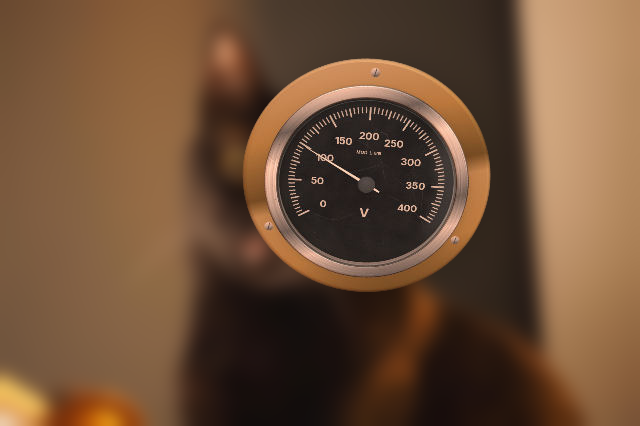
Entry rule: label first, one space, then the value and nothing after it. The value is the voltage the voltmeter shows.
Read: 100 V
